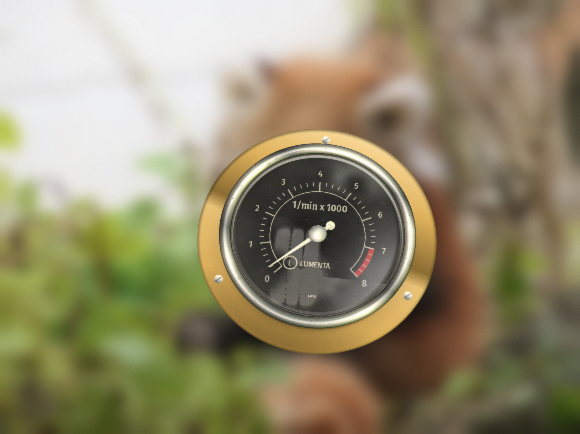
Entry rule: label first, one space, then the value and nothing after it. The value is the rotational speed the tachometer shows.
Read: 200 rpm
